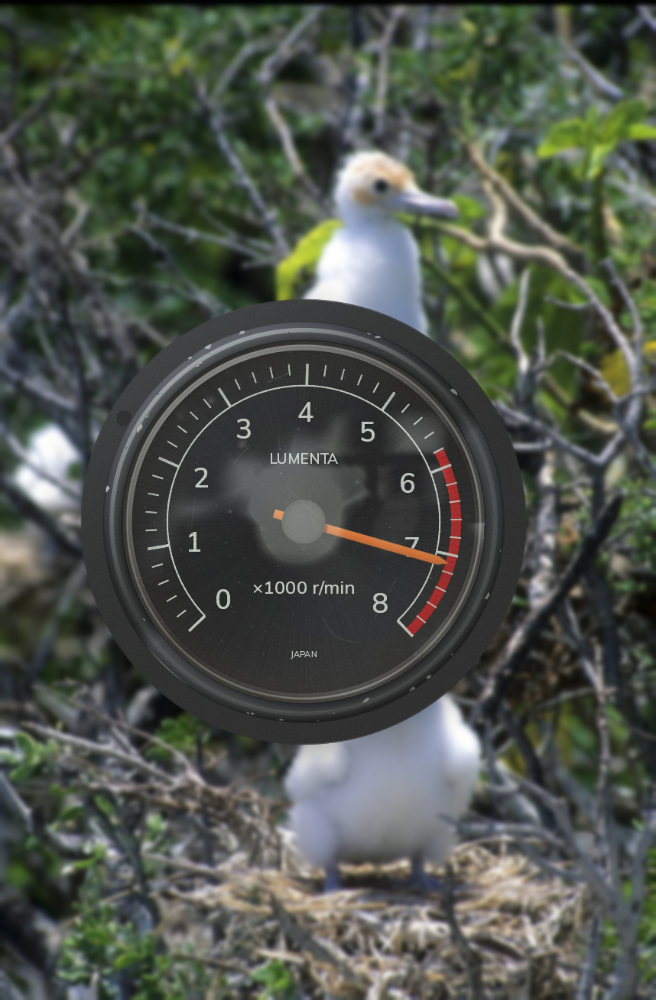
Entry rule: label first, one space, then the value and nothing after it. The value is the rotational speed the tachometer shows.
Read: 7100 rpm
